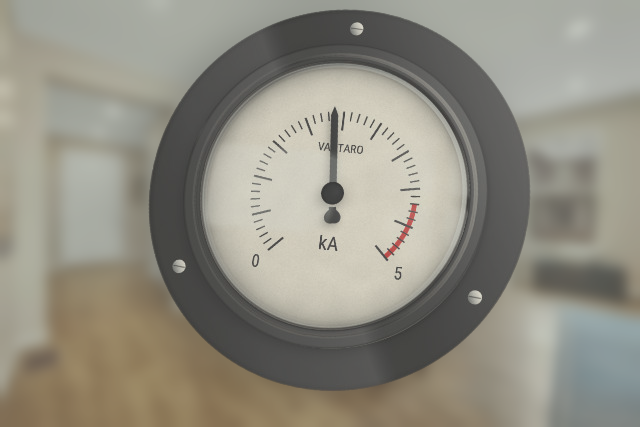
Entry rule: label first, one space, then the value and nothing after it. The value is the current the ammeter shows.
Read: 2.4 kA
